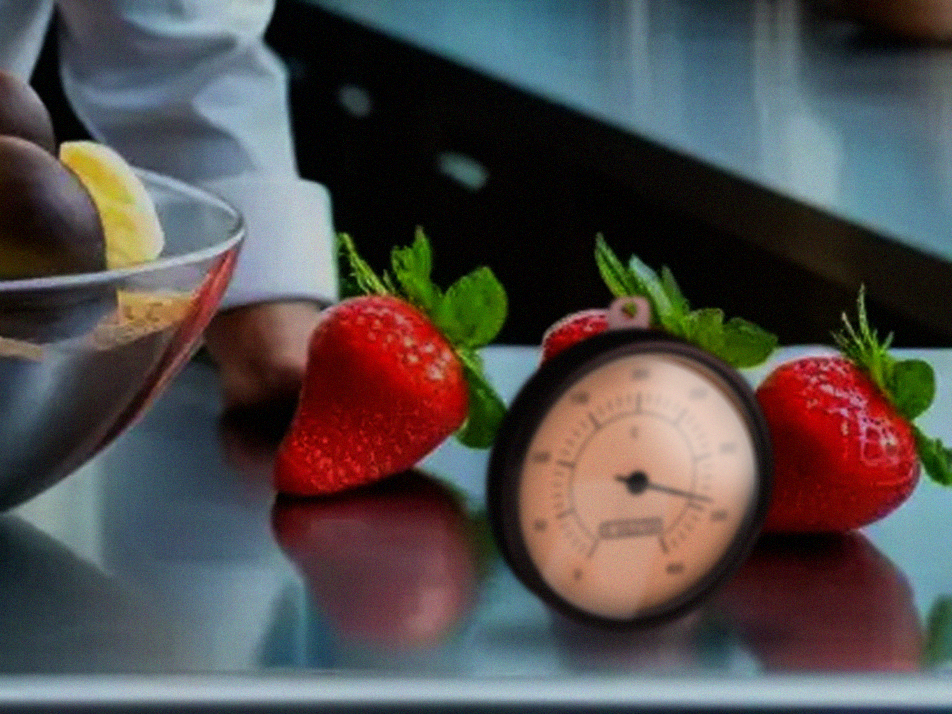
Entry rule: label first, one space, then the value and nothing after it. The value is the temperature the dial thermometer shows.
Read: 340 °C
